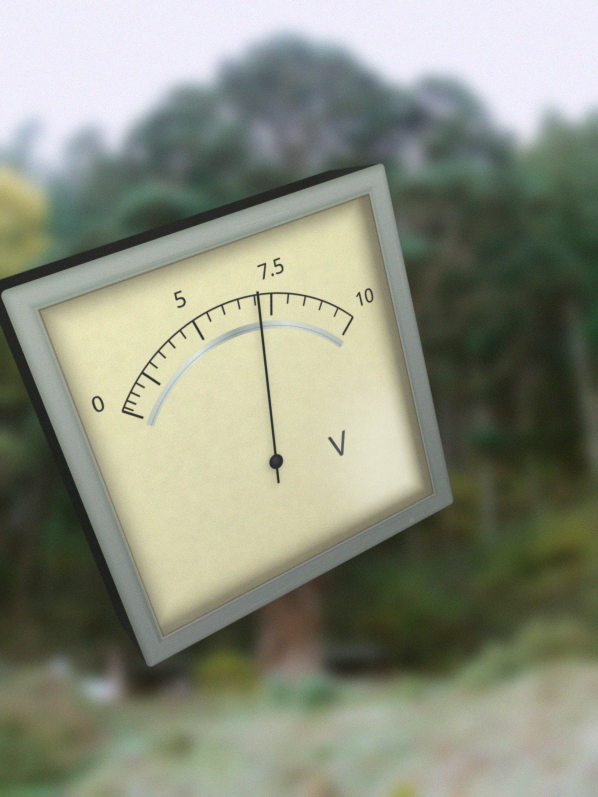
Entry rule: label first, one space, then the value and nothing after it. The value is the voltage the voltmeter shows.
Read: 7 V
